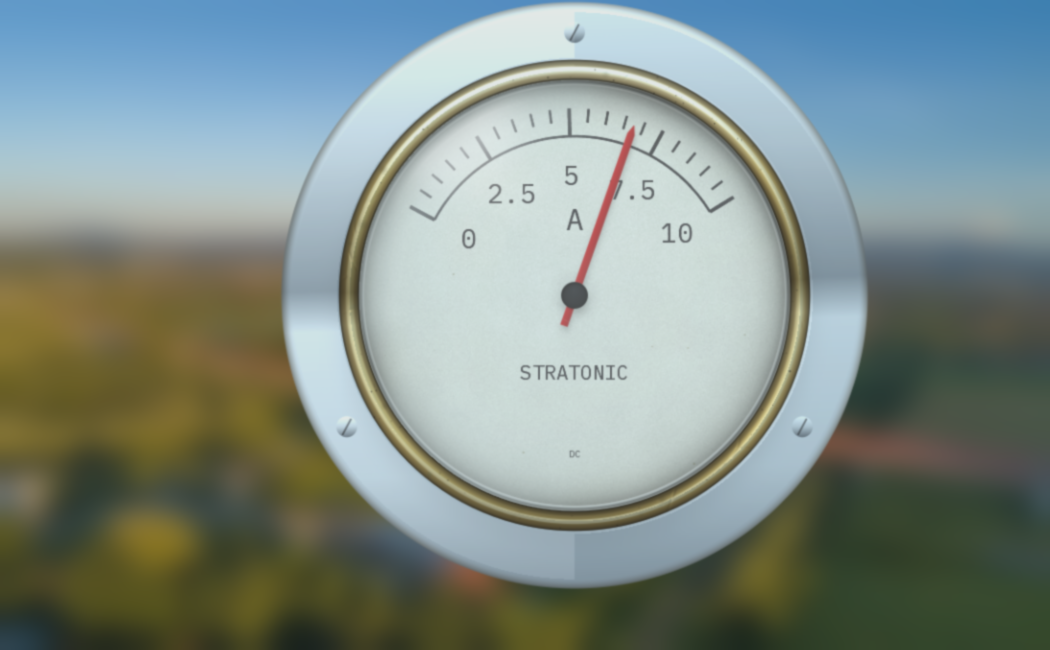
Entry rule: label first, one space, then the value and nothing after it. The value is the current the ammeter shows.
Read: 6.75 A
